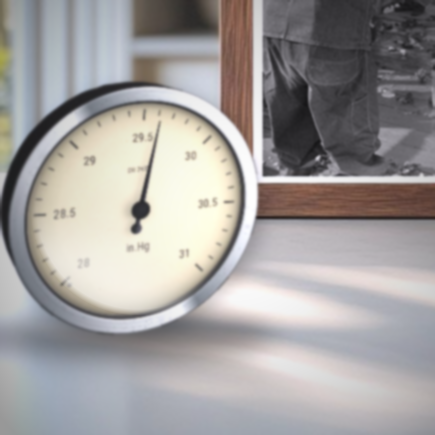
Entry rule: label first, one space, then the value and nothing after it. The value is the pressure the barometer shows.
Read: 29.6 inHg
